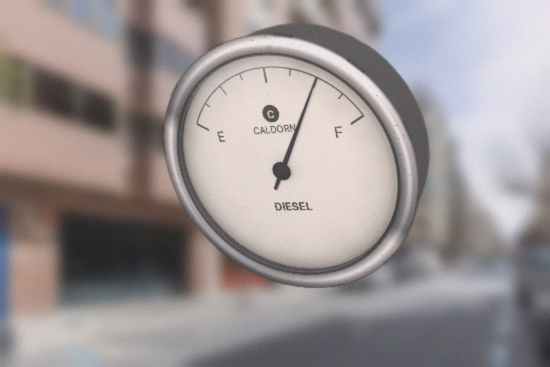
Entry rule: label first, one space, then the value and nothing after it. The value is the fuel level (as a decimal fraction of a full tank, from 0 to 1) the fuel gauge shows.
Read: 0.75
